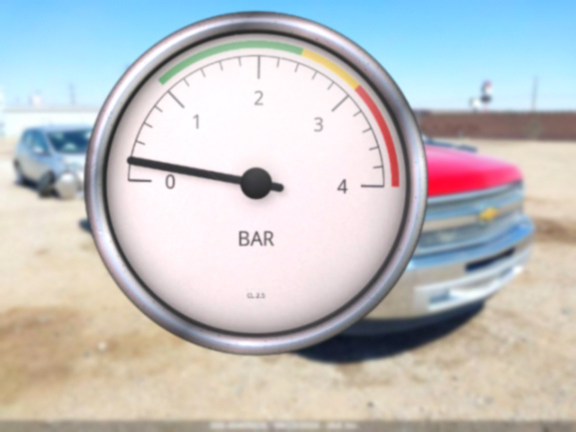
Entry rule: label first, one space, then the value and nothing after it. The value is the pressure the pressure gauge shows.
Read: 0.2 bar
